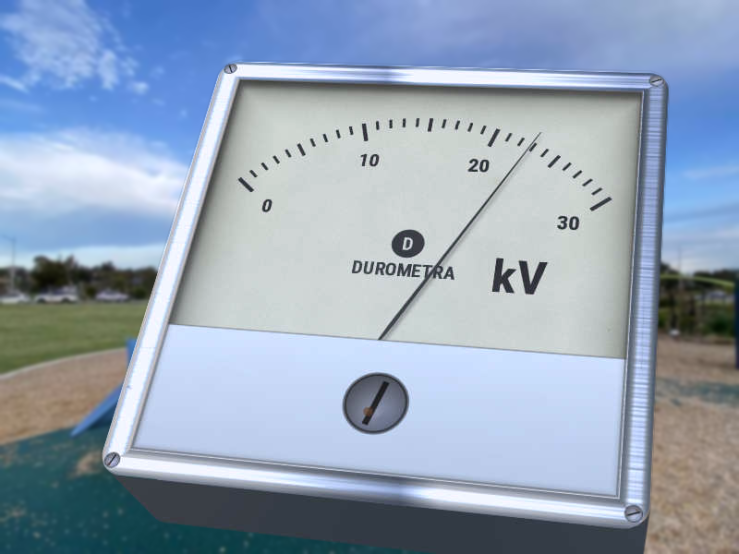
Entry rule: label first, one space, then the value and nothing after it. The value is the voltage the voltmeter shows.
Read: 23 kV
